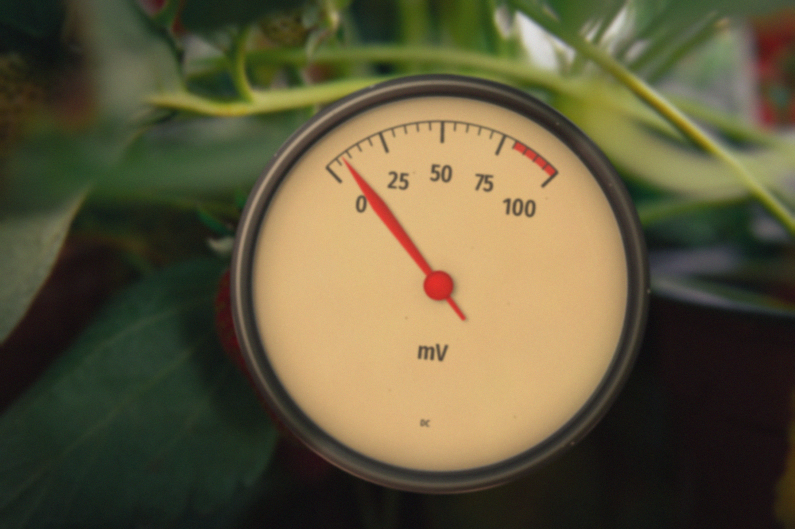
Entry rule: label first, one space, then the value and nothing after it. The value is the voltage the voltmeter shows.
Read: 7.5 mV
